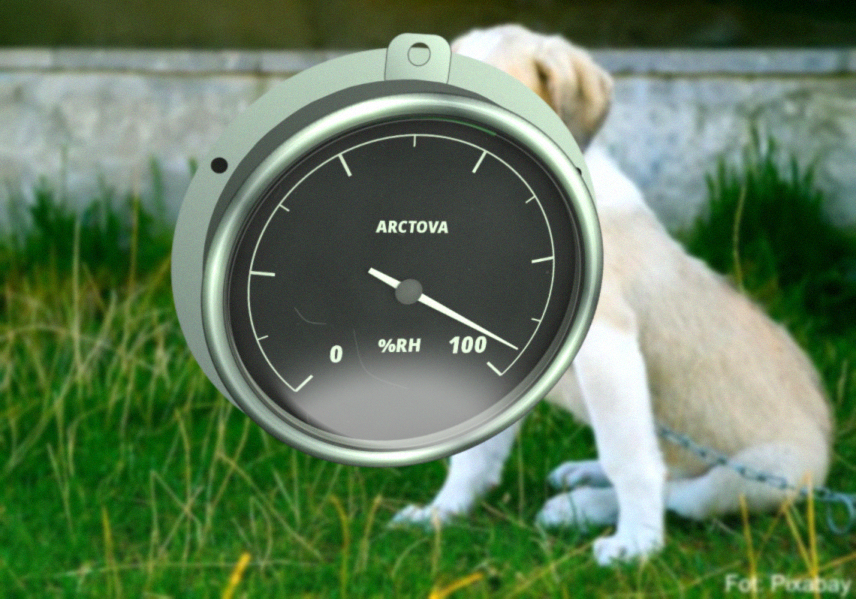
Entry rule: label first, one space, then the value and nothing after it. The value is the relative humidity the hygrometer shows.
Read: 95 %
